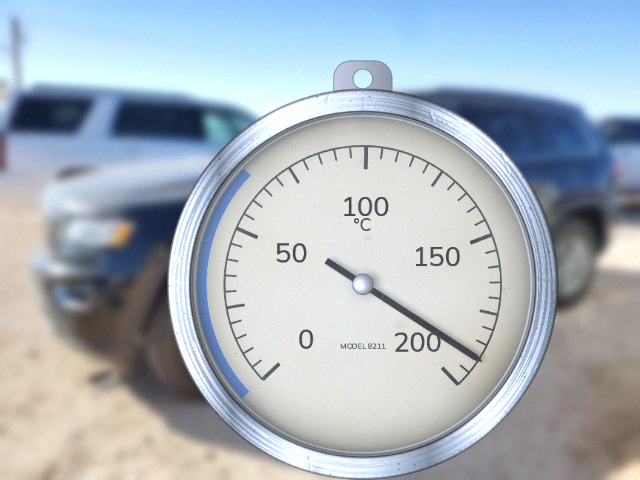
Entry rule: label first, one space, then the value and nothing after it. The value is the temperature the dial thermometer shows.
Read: 190 °C
